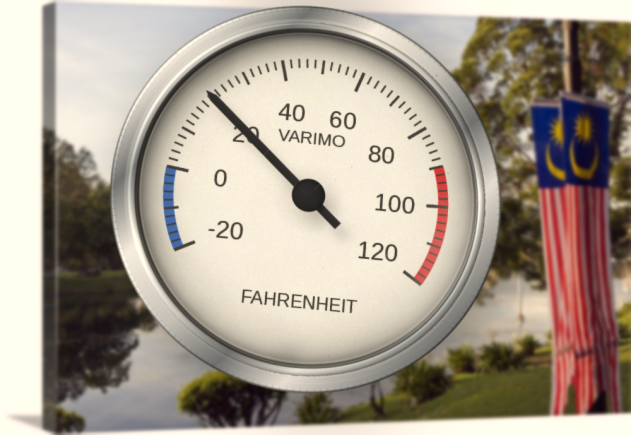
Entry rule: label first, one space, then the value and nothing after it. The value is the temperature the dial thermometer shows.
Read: 20 °F
